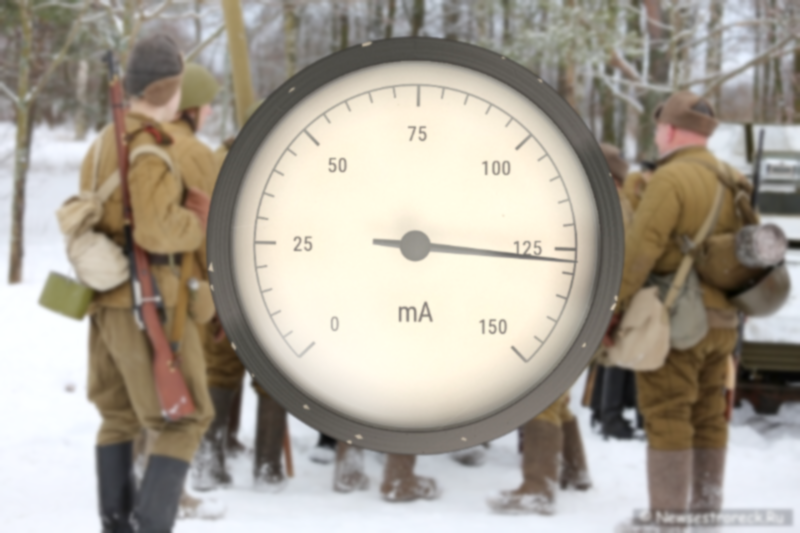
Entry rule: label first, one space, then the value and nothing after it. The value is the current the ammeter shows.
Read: 127.5 mA
